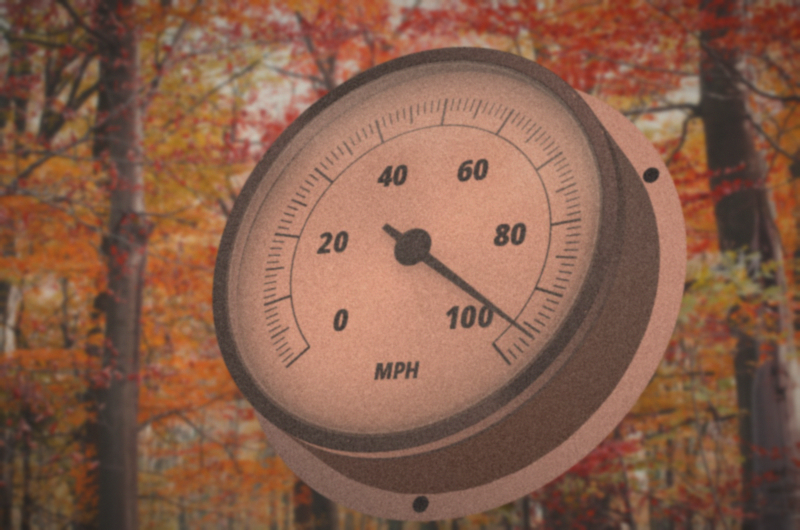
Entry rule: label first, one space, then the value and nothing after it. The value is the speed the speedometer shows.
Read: 96 mph
